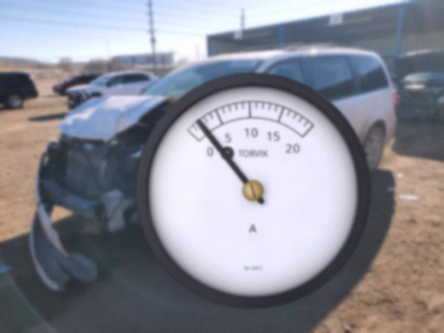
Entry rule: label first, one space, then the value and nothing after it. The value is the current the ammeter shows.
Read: 2 A
